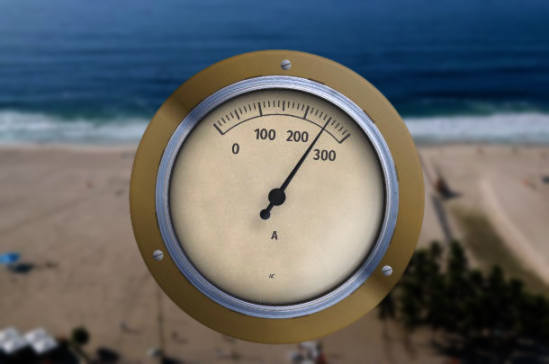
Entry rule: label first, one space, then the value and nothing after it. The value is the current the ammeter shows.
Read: 250 A
